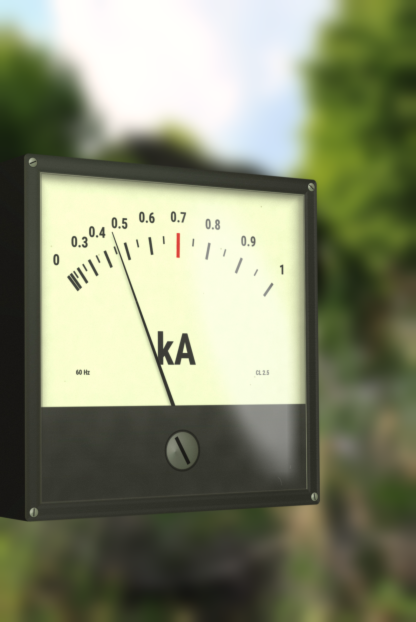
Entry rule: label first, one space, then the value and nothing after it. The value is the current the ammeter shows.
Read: 0.45 kA
